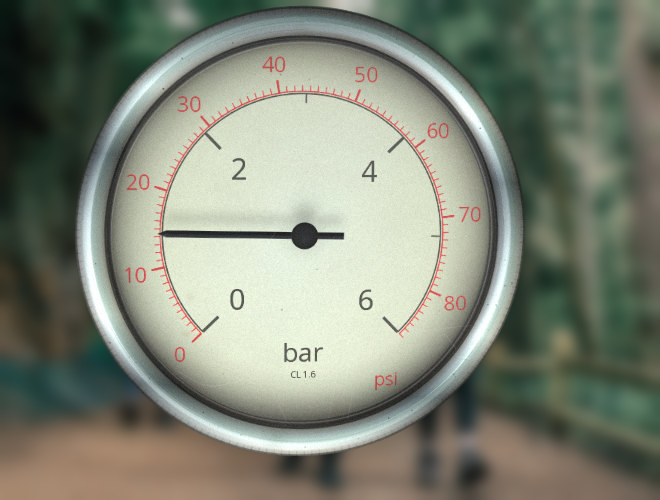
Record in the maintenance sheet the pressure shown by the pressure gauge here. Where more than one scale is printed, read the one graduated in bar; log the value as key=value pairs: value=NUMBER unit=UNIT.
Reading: value=1 unit=bar
